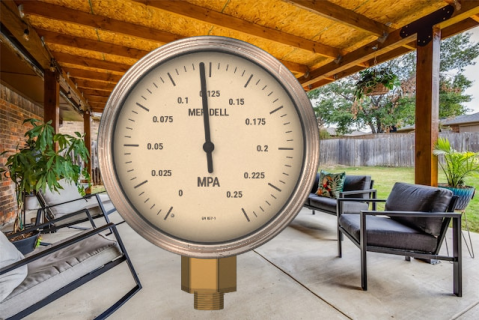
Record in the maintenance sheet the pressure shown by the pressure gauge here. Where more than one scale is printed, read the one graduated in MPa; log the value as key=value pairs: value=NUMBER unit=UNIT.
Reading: value=0.12 unit=MPa
